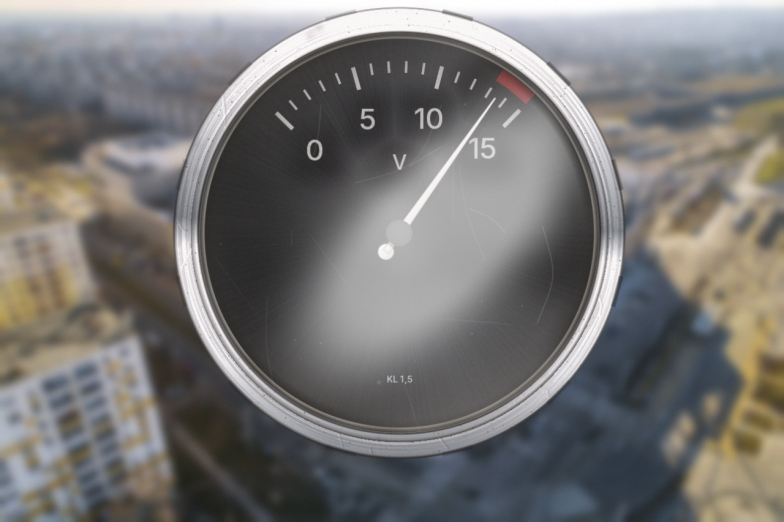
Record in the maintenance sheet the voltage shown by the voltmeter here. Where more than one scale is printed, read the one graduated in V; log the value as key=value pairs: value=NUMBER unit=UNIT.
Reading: value=13.5 unit=V
